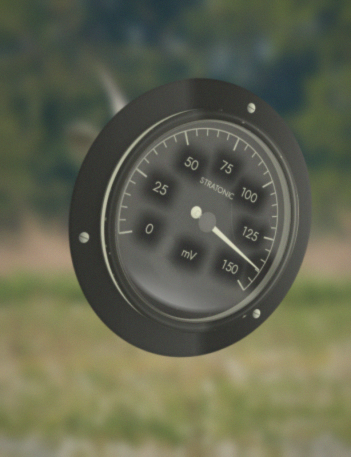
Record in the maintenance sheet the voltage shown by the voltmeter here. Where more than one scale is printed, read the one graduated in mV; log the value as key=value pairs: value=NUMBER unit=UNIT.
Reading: value=140 unit=mV
